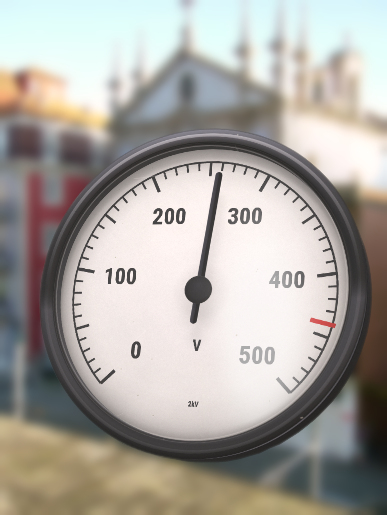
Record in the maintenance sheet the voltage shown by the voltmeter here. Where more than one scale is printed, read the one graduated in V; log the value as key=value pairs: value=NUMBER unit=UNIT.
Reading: value=260 unit=V
